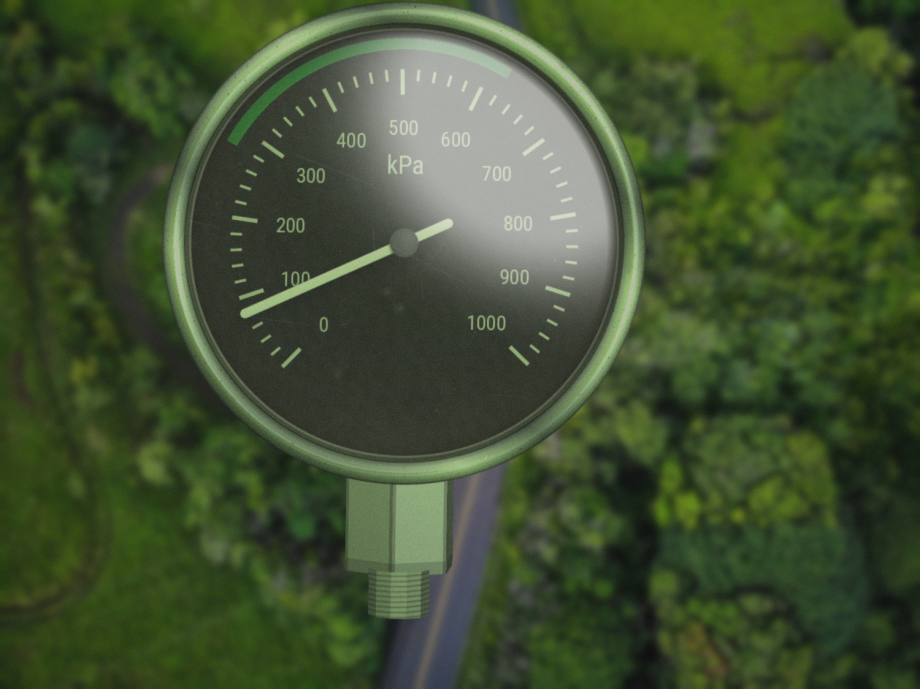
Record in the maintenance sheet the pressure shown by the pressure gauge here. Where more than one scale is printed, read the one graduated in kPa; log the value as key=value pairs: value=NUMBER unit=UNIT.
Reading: value=80 unit=kPa
